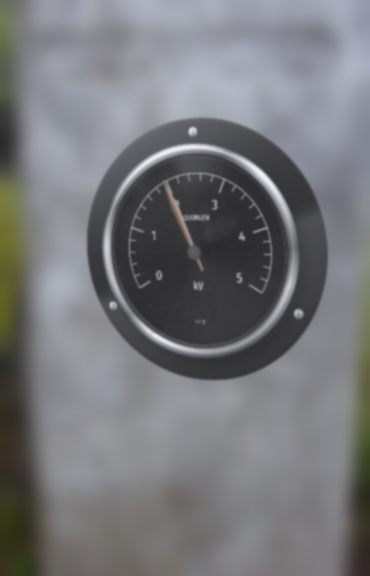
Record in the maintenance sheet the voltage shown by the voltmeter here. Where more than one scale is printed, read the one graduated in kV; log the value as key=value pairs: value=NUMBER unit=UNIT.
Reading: value=2 unit=kV
